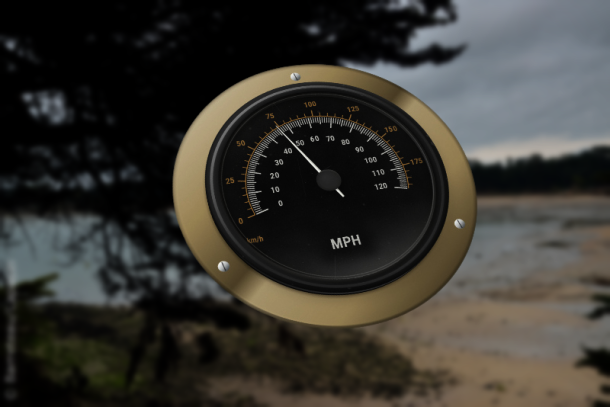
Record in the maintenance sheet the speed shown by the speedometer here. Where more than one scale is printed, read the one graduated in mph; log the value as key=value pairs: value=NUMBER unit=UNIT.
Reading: value=45 unit=mph
